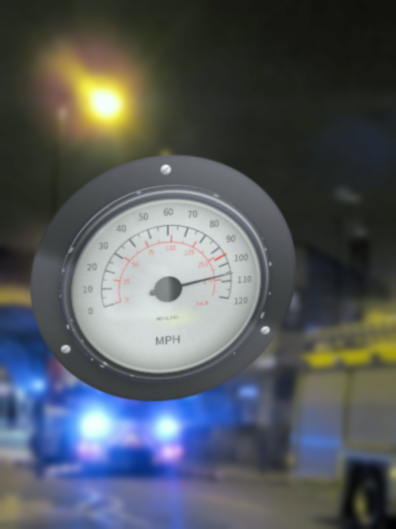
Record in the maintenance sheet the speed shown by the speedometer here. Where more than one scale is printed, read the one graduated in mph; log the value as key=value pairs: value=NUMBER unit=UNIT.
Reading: value=105 unit=mph
